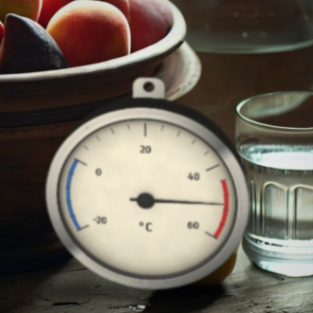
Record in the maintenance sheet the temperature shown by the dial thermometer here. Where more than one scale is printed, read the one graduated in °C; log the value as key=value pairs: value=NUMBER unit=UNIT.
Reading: value=50 unit=°C
